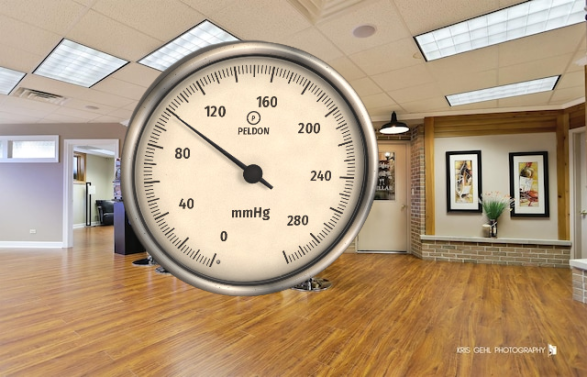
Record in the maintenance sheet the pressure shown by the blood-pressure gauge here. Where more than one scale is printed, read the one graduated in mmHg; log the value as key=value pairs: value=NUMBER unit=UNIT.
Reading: value=100 unit=mmHg
